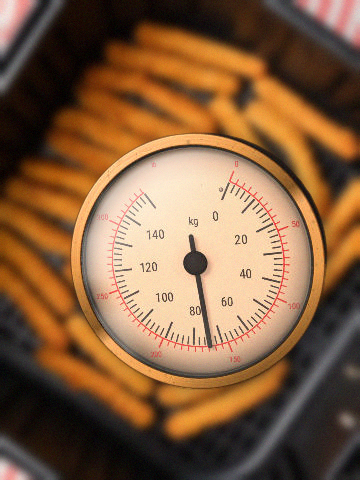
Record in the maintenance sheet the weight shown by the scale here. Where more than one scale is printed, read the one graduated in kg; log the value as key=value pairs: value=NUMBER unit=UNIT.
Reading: value=74 unit=kg
